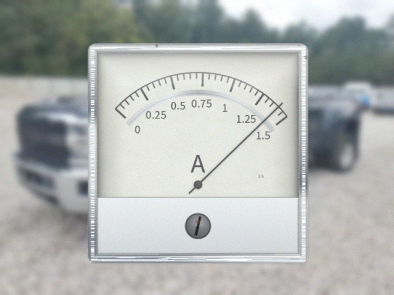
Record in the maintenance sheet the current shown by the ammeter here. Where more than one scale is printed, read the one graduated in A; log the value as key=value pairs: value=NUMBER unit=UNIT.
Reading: value=1.4 unit=A
